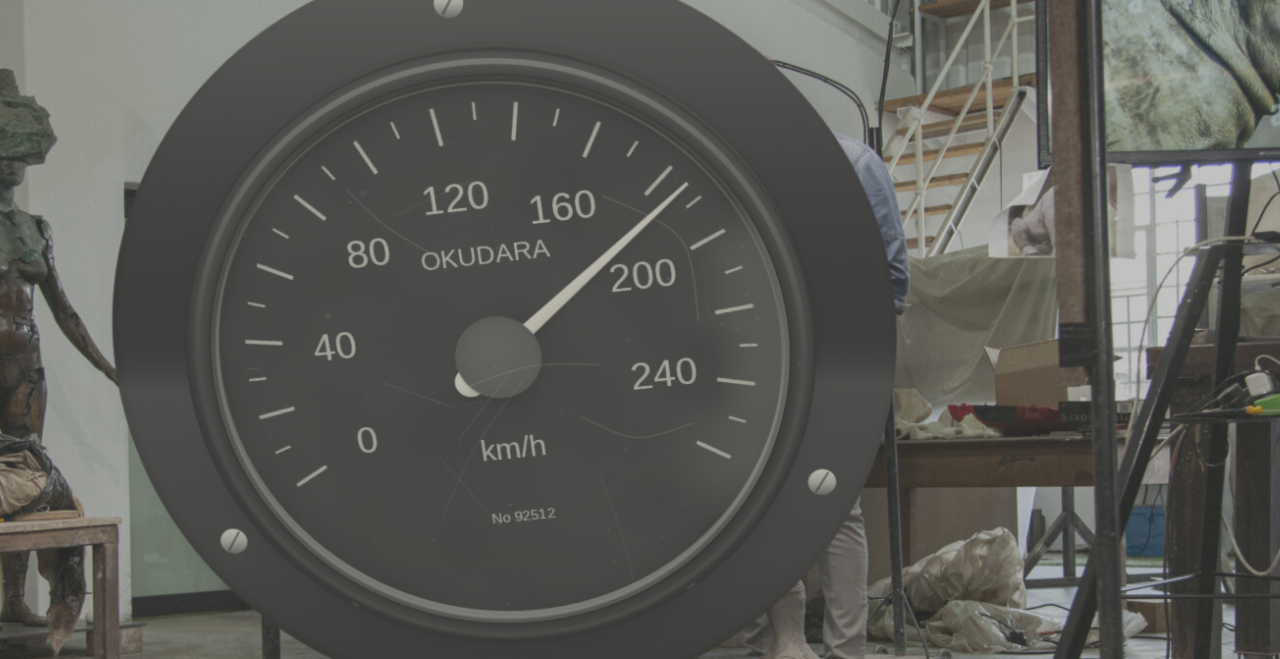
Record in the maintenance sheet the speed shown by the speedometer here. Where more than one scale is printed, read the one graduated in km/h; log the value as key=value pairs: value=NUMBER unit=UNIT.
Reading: value=185 unit=km/h
